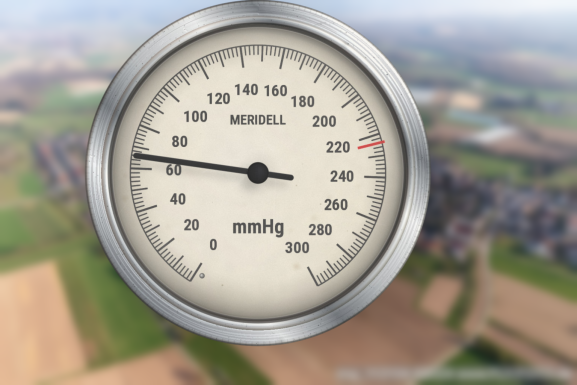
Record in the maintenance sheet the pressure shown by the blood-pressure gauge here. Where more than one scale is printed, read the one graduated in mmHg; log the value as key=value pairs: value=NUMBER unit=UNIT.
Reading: value=66 unit=mmHg
